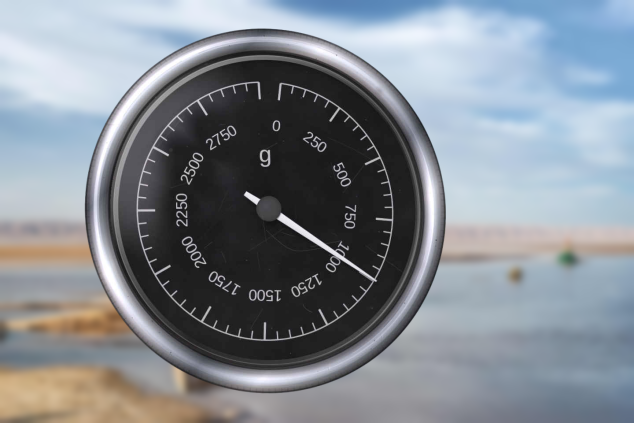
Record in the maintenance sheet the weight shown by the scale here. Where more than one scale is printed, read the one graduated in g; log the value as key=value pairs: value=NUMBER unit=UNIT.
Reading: value=1000 unit=g
